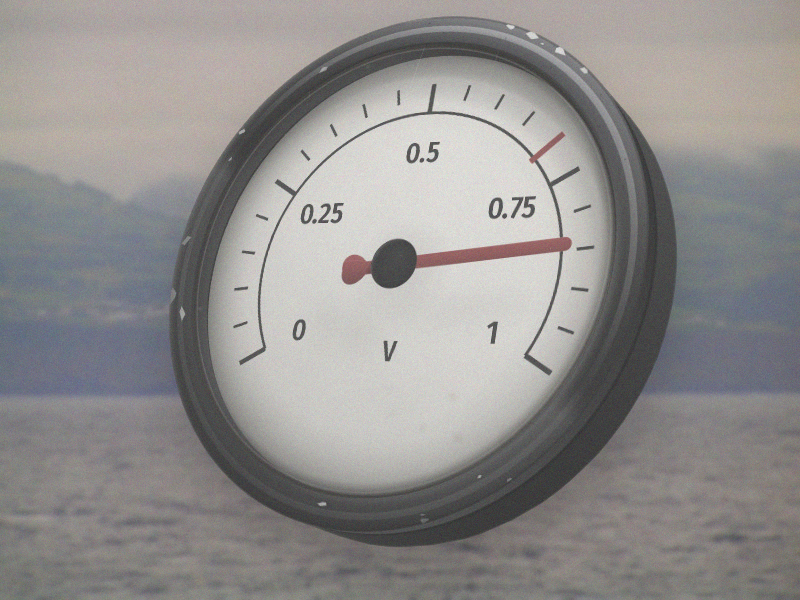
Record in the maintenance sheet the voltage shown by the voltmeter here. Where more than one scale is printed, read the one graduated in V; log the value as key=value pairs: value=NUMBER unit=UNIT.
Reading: value=0.85 unit=V
